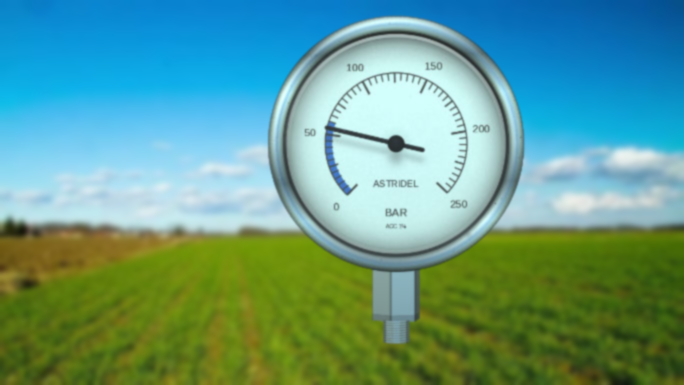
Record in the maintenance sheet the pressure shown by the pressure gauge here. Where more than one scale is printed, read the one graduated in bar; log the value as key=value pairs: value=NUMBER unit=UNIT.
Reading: value=55 unit=bar
